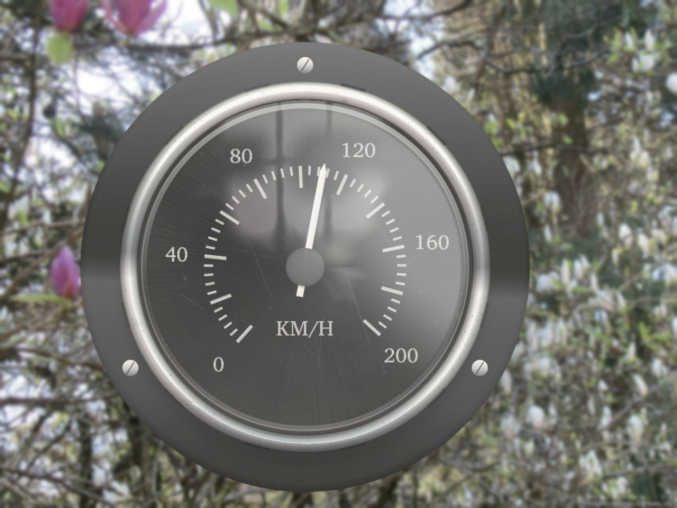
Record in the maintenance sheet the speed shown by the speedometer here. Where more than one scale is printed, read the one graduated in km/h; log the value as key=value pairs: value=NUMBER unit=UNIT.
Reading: value=110 unit=km/h
